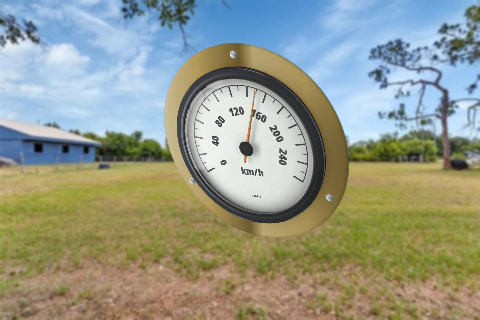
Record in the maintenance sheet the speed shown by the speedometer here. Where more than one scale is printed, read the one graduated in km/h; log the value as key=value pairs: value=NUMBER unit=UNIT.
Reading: value=150 unit=km/h
